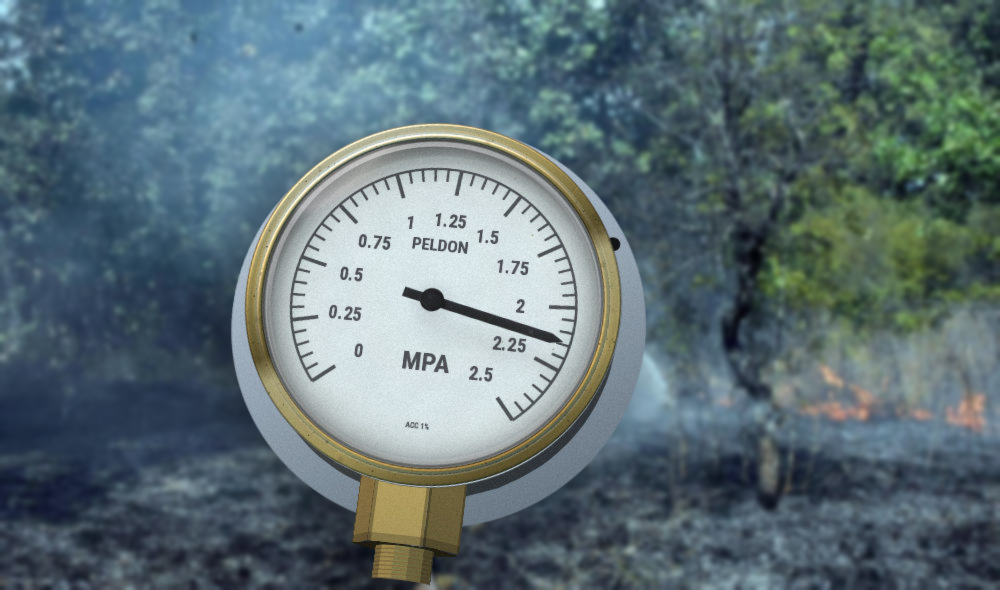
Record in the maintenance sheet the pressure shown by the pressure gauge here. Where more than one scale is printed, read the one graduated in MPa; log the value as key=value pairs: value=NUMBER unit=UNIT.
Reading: value=2.15 unit=MPa
